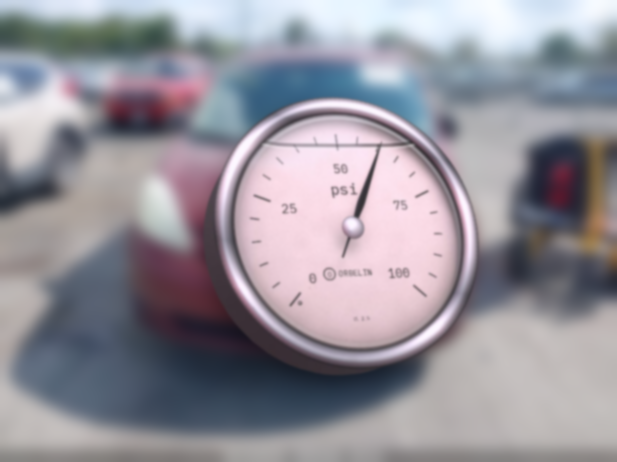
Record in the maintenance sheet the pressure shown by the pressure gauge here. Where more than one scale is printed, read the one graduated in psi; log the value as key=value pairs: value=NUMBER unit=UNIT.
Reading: value=60 unit=psi
